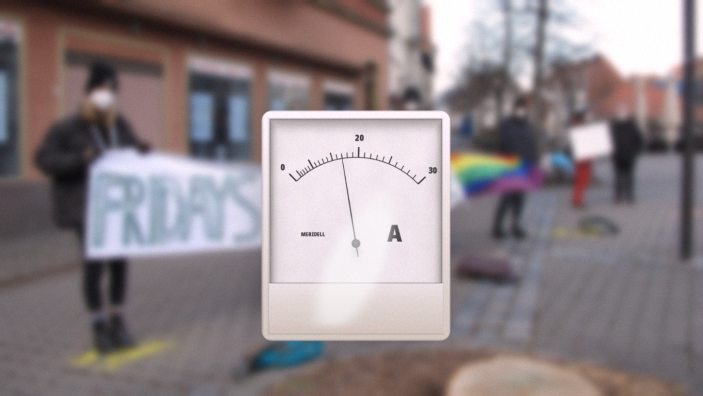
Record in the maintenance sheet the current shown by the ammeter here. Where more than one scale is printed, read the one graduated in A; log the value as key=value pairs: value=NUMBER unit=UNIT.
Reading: value=17 unit=A
